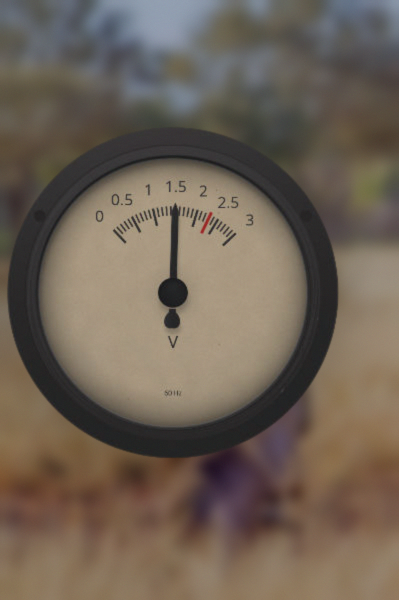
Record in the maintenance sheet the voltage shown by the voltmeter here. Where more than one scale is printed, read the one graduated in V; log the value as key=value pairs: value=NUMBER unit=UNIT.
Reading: value=1.5 unit=V
